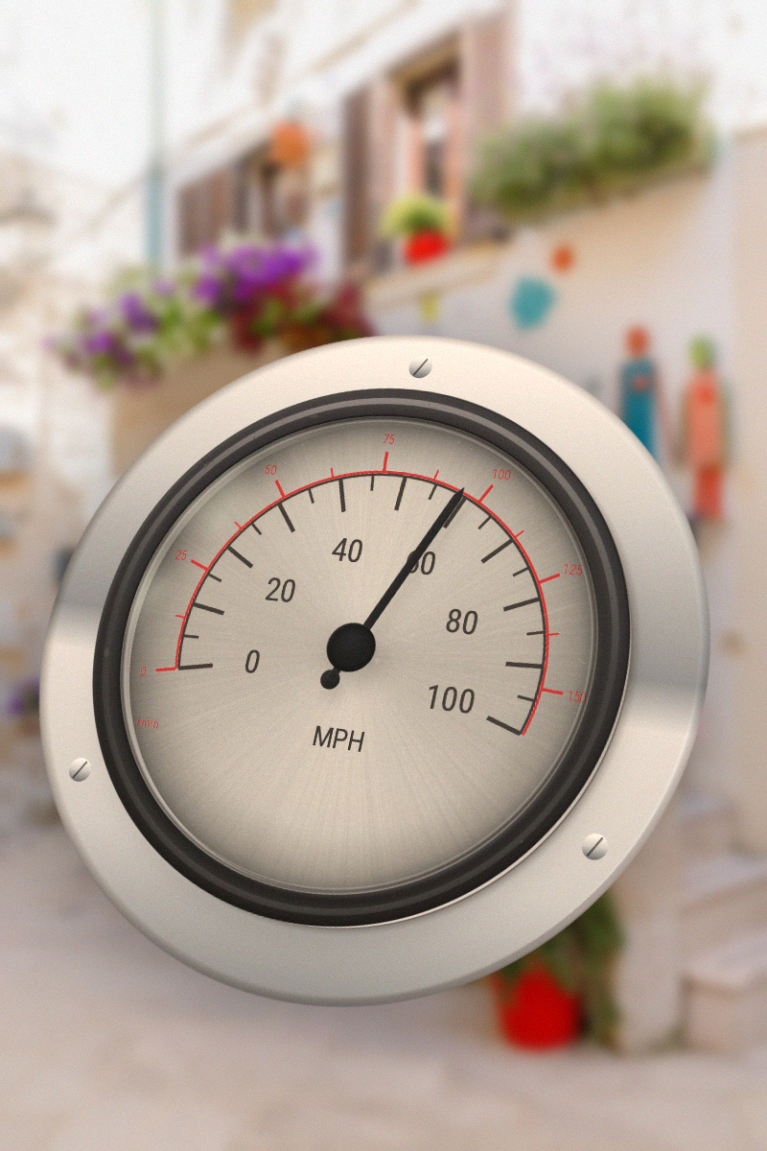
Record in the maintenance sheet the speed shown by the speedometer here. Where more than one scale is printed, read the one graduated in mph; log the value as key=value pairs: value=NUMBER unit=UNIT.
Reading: value=60 unit=mph
